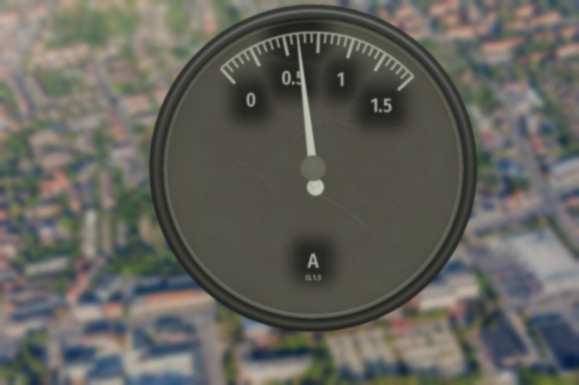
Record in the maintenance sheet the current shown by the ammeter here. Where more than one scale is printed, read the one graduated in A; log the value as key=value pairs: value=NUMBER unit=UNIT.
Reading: value=0.6 unit=A
